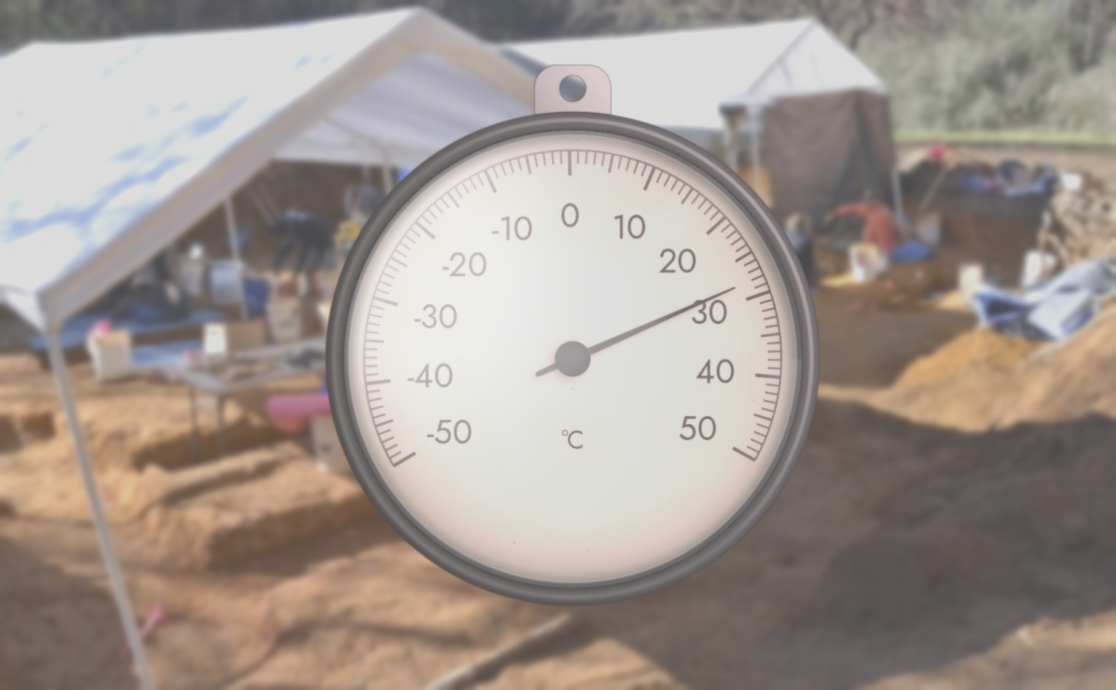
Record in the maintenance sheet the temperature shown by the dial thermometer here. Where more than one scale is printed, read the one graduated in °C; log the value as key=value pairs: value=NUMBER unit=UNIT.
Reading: value=28 unit=°C
